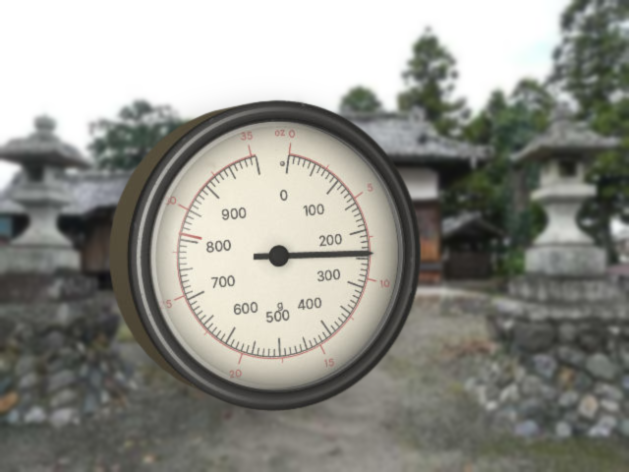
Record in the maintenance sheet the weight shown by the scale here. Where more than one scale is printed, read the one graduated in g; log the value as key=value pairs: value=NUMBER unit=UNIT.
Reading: value=240 unit=g
